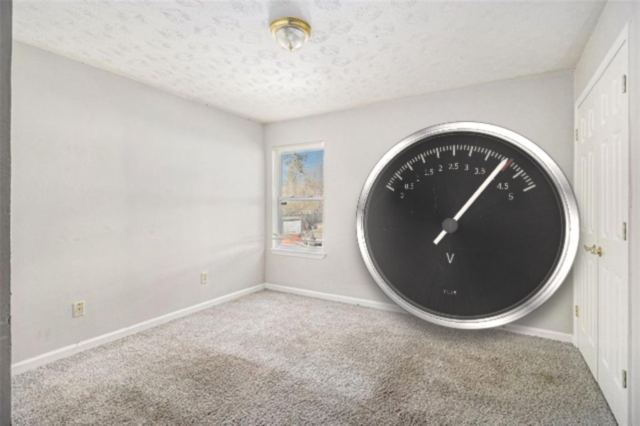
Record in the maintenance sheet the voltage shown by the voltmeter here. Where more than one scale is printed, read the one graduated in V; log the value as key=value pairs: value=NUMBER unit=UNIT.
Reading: value=4 unit=V
